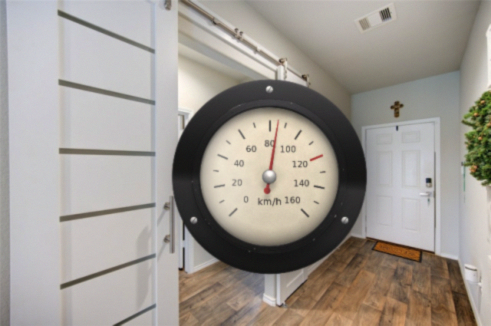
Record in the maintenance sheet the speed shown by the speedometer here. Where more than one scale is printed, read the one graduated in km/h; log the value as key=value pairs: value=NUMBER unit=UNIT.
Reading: value=85 unit=km/h
